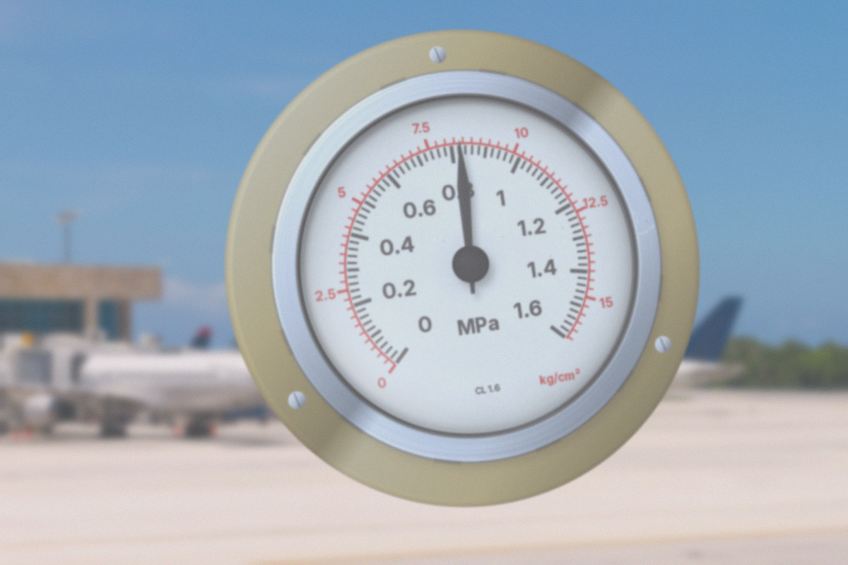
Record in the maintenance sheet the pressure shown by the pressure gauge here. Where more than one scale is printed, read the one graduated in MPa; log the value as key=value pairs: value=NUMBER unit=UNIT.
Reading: value=0.82 unit=MPa
